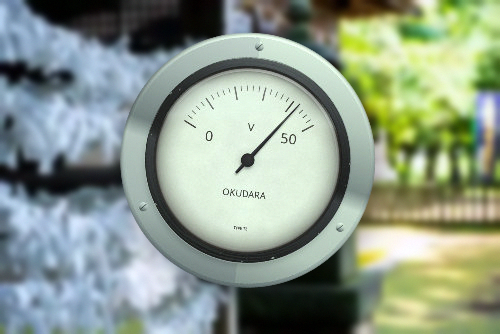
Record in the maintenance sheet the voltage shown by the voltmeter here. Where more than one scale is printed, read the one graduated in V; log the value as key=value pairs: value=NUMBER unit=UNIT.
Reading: value=42 unit=V
